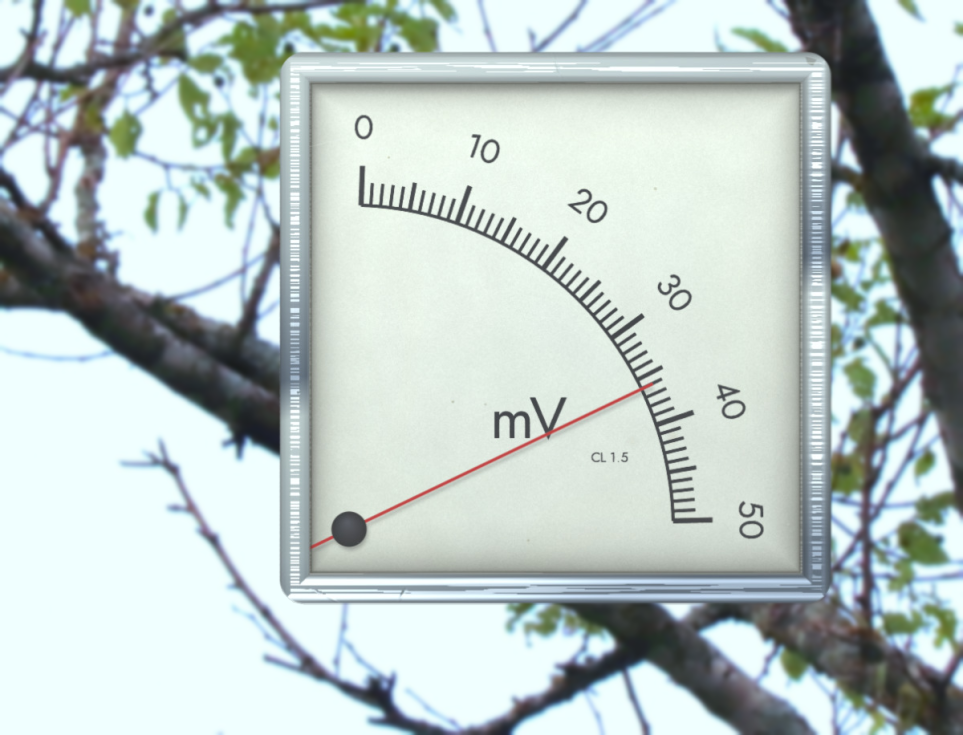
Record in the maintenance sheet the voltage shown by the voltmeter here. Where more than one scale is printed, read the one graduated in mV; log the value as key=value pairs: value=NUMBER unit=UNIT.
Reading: value=36 unit=mV
